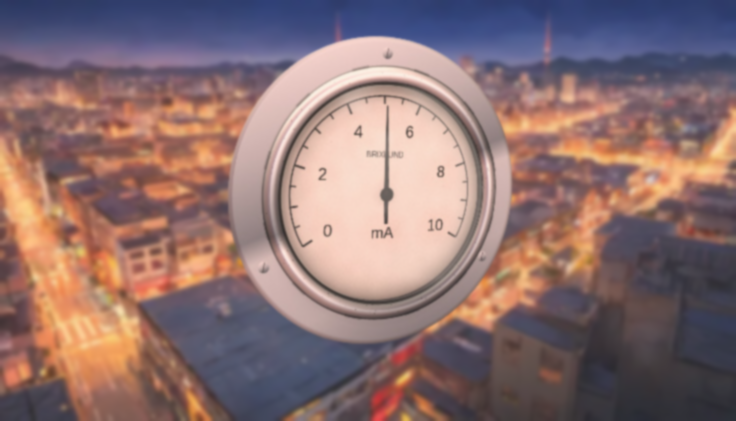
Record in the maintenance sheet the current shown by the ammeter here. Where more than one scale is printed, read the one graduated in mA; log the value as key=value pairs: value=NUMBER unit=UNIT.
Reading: value=5 unit=mA
